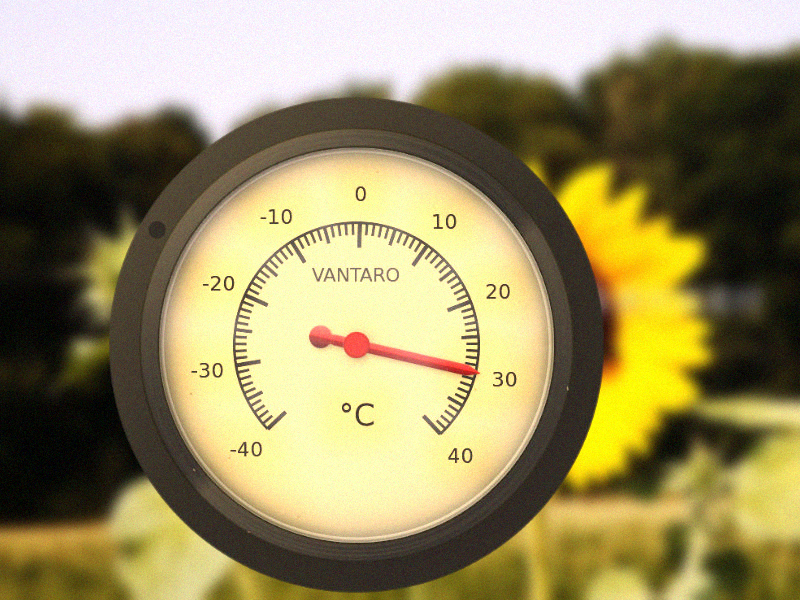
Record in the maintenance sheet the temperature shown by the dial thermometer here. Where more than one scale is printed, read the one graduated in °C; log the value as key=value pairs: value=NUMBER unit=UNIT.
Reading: value=30 unit=°C
